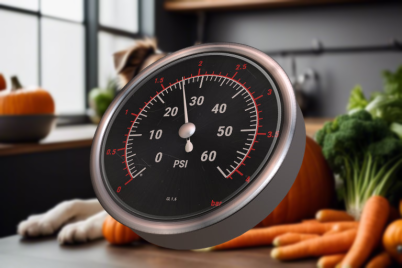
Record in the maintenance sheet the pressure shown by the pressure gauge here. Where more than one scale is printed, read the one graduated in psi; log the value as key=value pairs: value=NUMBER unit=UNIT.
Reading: value=26 unit=psi
